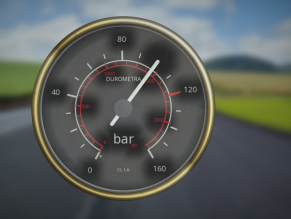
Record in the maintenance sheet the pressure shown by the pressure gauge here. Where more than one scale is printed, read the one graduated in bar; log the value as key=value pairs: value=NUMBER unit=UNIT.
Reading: value=100 unit=bar
